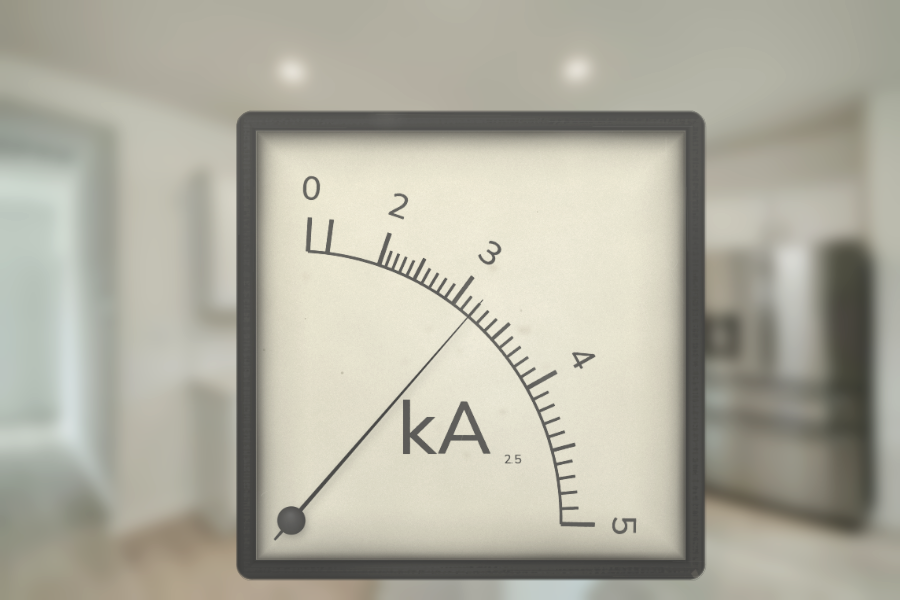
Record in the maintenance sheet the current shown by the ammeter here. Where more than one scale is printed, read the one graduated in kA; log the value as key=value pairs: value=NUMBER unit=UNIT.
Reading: value=3.2 unit=kA
